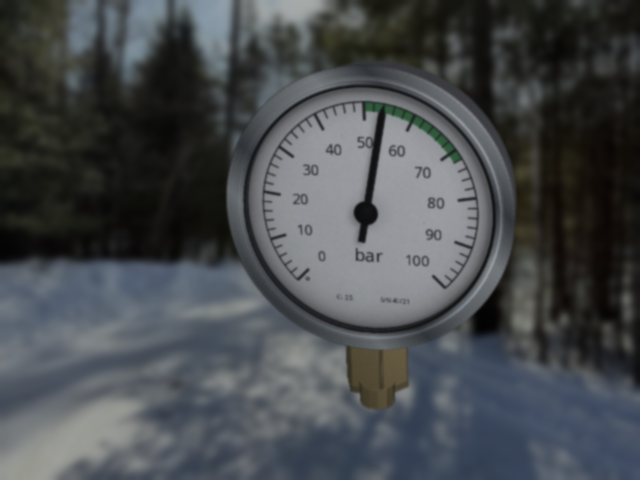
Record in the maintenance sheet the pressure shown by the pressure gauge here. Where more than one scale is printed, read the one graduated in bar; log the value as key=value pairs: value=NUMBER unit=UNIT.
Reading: value=54 unit=bar
